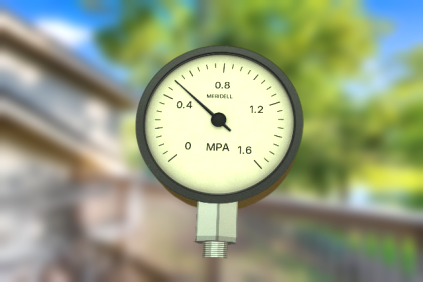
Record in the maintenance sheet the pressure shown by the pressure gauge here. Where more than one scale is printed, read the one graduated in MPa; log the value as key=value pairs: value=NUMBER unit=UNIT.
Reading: value=0.5 unit=MPa
